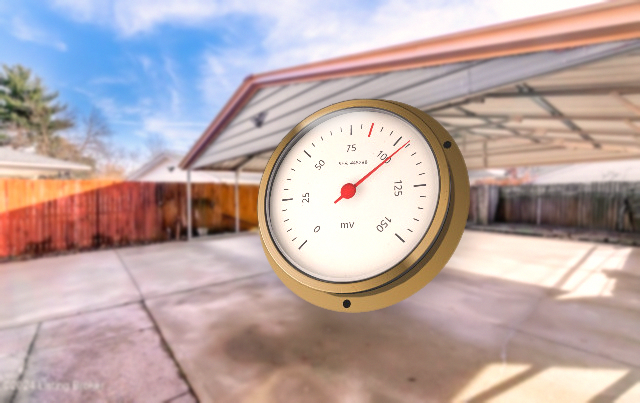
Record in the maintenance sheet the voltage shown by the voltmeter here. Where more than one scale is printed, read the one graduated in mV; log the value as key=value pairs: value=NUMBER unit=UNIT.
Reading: value=105 unit=mV
